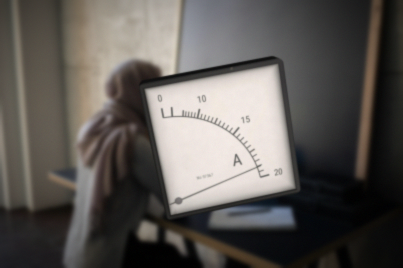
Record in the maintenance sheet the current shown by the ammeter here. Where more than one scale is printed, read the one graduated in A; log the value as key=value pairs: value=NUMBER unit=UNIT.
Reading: value=19 unit=A
